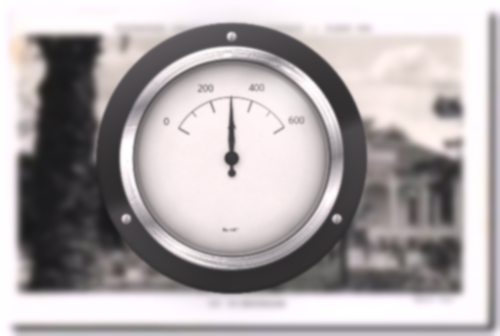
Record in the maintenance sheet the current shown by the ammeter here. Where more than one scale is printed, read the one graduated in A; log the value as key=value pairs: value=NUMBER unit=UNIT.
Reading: value=300 unit=A
